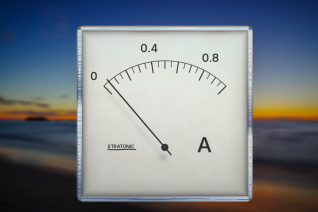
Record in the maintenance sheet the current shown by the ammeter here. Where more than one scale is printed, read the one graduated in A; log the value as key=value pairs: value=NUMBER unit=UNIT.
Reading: value=0.05 unit=A
